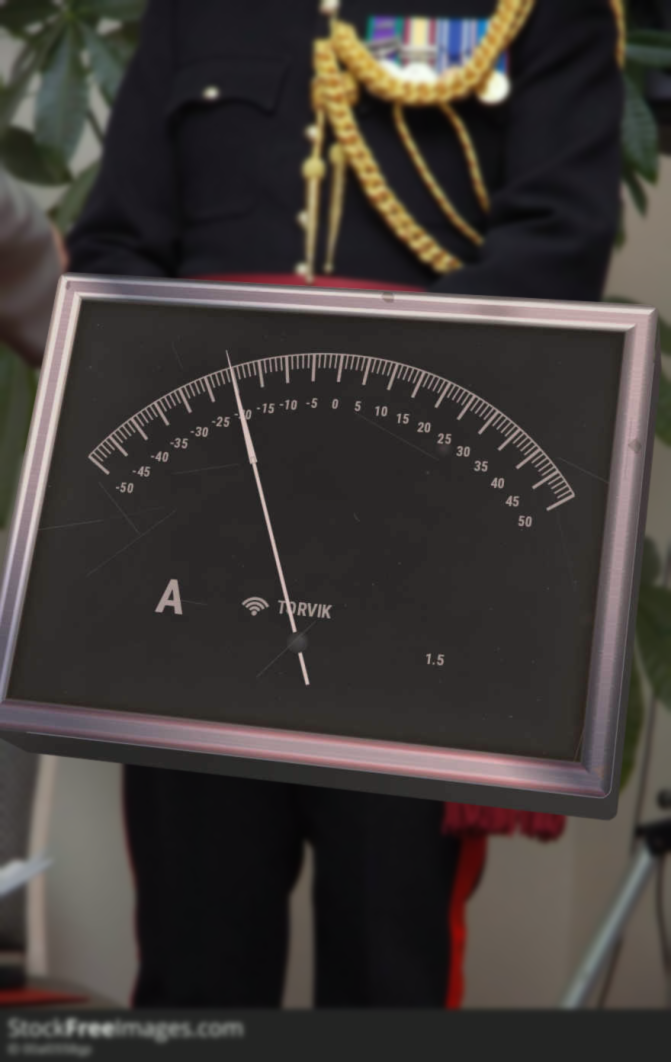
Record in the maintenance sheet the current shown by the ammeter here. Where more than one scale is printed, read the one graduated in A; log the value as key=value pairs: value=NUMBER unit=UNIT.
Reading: value=-20 unit=A
